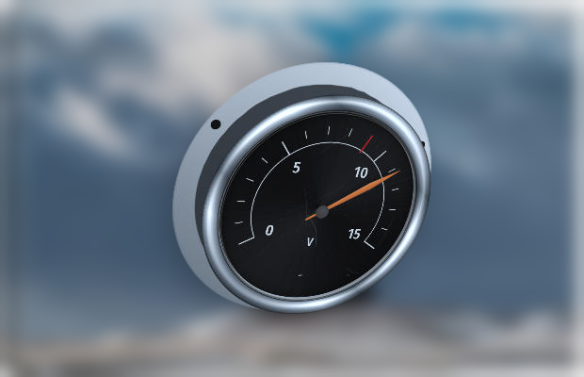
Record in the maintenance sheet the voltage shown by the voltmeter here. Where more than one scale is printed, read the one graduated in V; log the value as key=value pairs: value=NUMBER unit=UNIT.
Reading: value=11 unit=V
